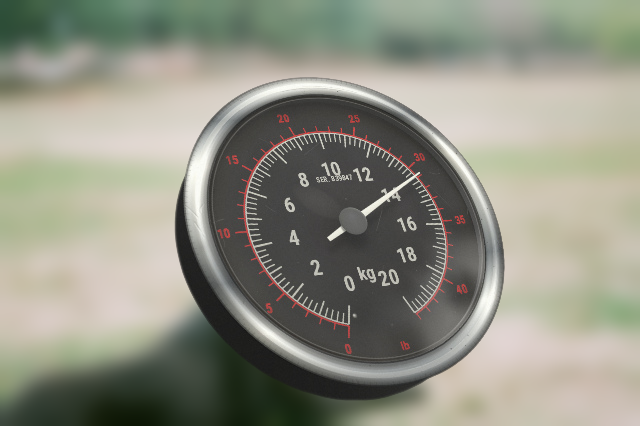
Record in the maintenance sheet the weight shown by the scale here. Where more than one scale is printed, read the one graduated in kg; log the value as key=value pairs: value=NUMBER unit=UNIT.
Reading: value=14 unit=kg
